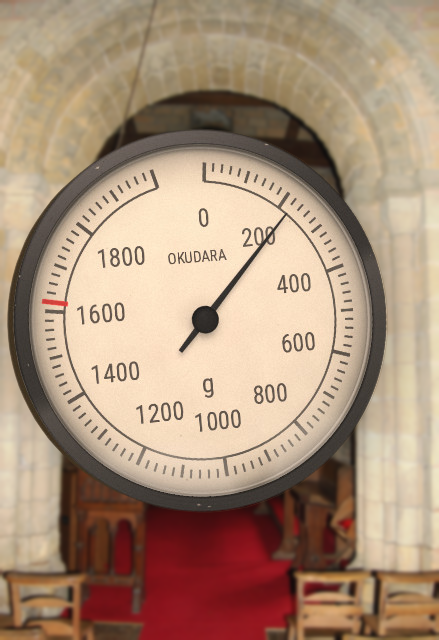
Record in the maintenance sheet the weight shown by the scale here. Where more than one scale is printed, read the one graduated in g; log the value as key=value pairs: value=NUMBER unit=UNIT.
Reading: value=220 unit=g
